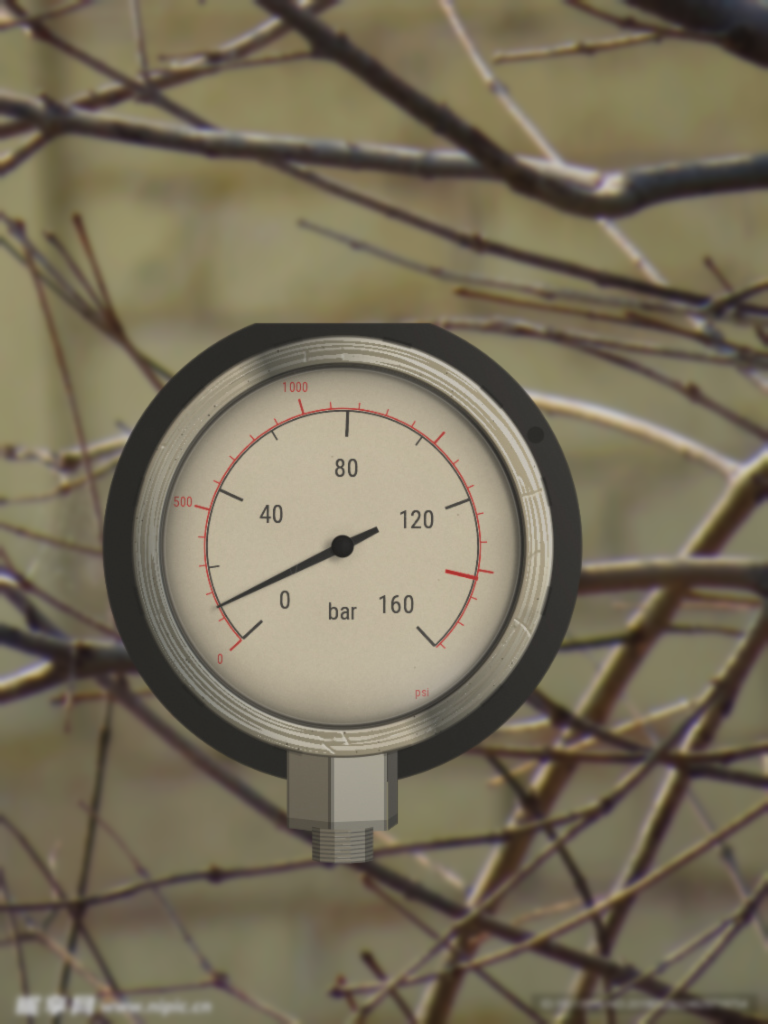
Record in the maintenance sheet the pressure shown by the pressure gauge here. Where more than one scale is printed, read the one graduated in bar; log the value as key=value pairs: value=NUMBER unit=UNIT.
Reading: value=10 unit=bar
